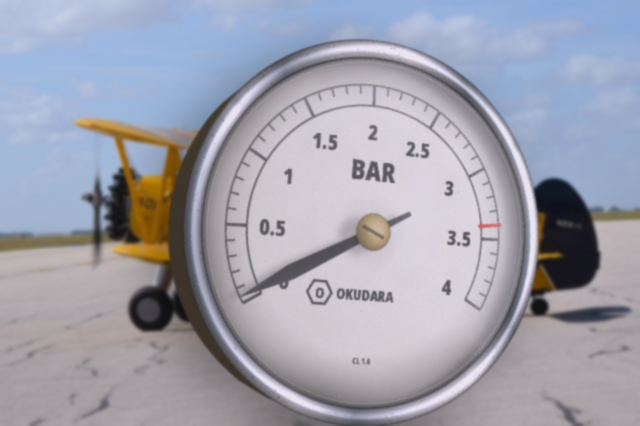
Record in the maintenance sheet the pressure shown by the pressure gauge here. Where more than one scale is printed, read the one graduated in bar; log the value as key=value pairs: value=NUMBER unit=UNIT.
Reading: value=0.05 unit=bar
